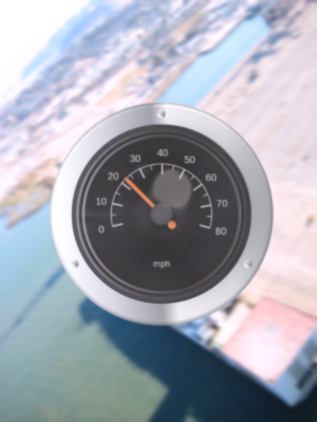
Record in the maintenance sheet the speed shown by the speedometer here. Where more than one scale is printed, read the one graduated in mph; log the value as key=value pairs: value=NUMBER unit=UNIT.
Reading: value=22.5 unit=mph
